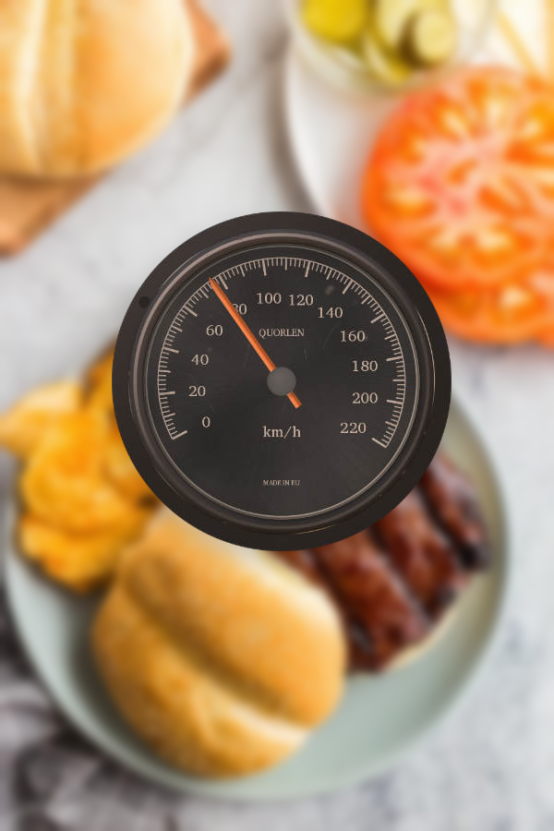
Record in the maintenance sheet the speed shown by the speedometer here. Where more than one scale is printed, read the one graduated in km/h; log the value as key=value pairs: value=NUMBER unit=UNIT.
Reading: value=76 unit=km/h
